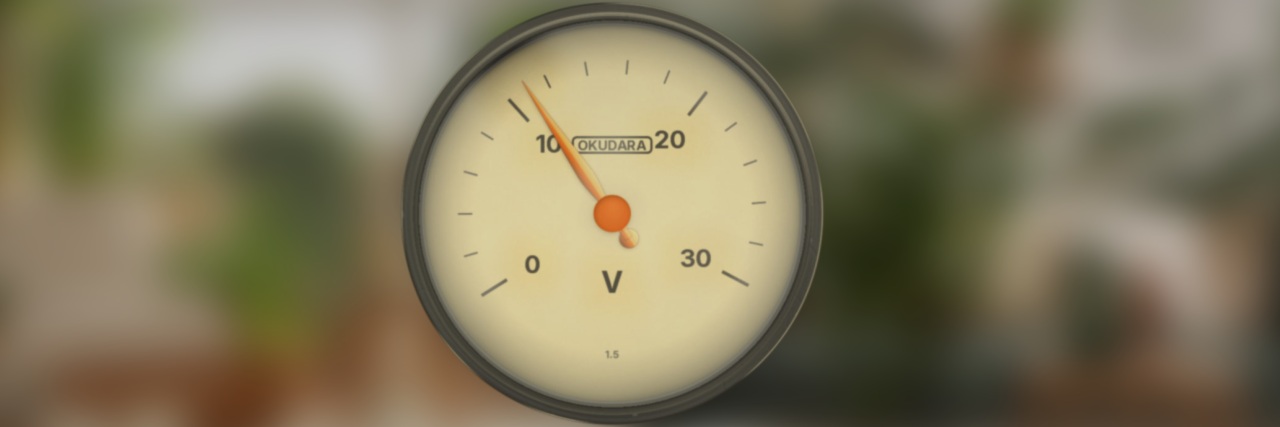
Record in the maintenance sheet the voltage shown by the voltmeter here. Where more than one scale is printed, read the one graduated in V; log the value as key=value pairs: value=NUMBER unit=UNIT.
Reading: value=11 unit=V
